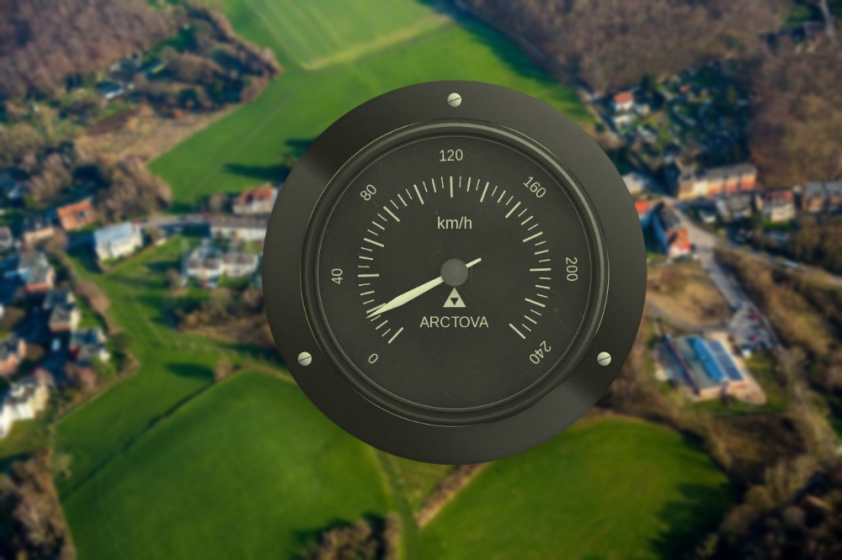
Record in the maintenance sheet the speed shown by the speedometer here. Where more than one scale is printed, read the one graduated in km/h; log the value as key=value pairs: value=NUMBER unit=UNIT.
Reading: value=17.5 unit=km/h
